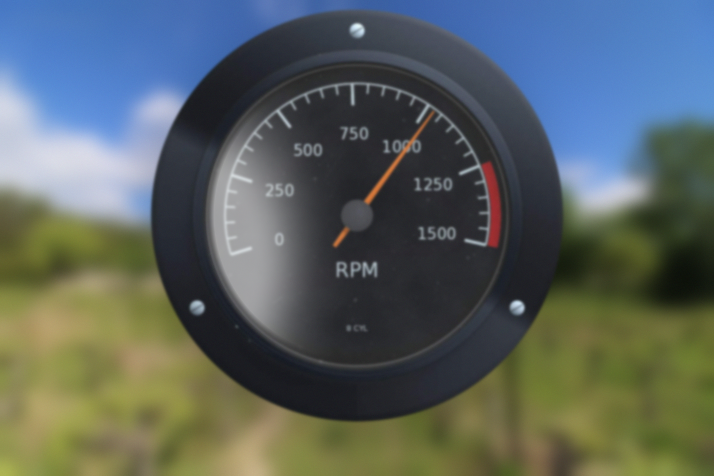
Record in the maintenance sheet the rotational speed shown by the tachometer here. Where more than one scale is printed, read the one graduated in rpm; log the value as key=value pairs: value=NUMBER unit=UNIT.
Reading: value=1025 unit=rpm
